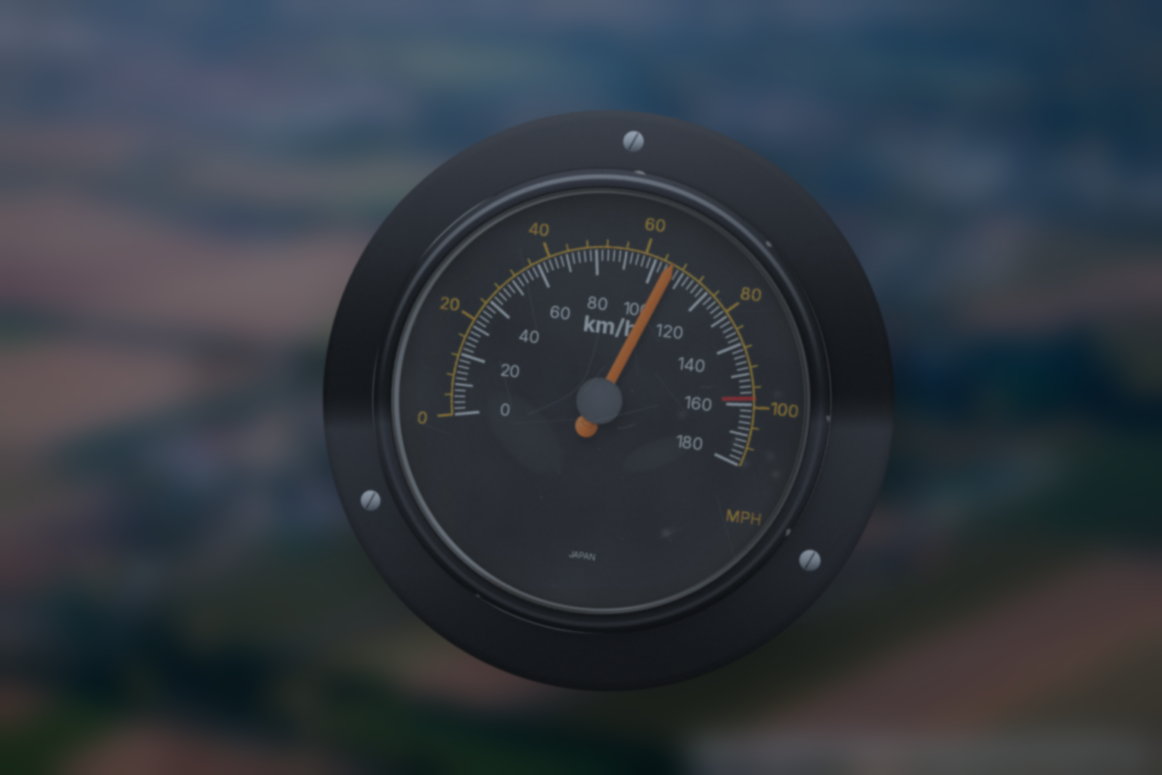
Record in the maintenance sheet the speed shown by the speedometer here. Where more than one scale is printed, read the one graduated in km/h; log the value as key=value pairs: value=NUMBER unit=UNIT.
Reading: value=106 unit=km/h
